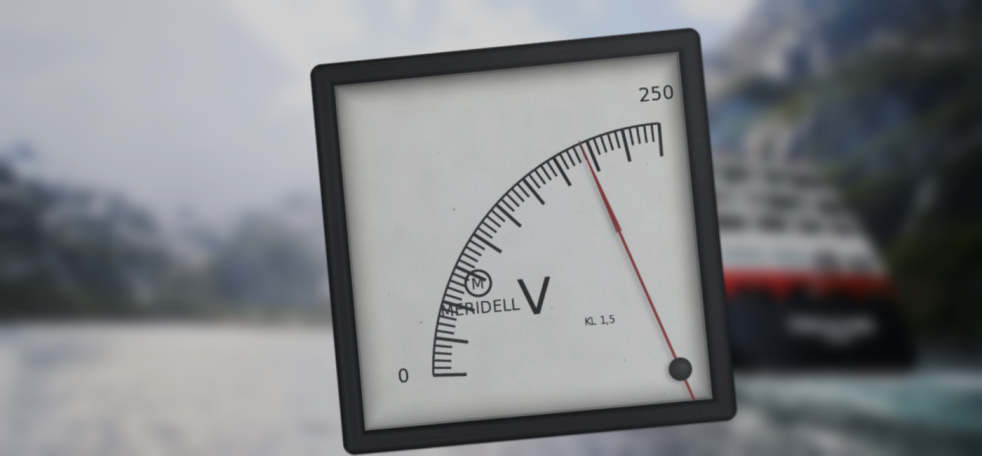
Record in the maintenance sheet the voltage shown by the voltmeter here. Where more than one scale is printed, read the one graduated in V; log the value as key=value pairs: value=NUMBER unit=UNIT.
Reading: value=195 unit=V
